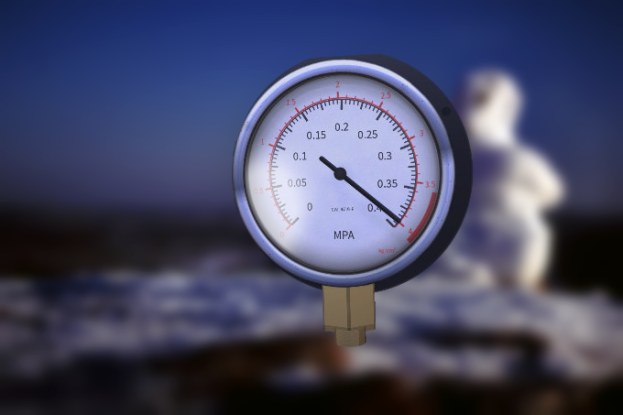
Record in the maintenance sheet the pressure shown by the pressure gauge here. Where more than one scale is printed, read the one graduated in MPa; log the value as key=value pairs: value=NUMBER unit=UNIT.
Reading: value=0.39 unit=MPa
